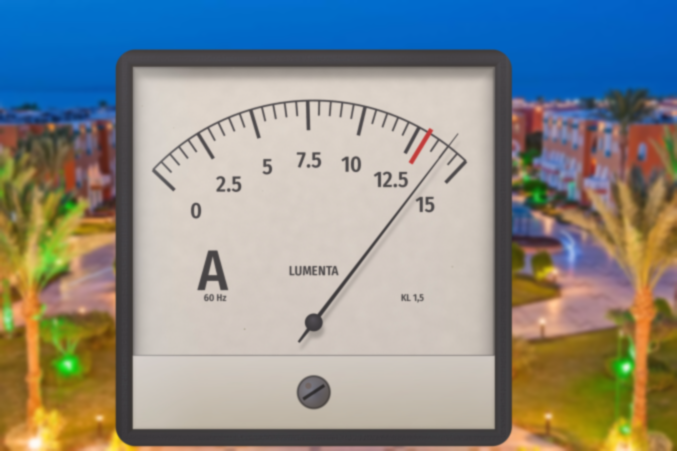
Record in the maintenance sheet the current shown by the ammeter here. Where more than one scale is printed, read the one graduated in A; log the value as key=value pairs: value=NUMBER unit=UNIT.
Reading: value=14 unit=A
